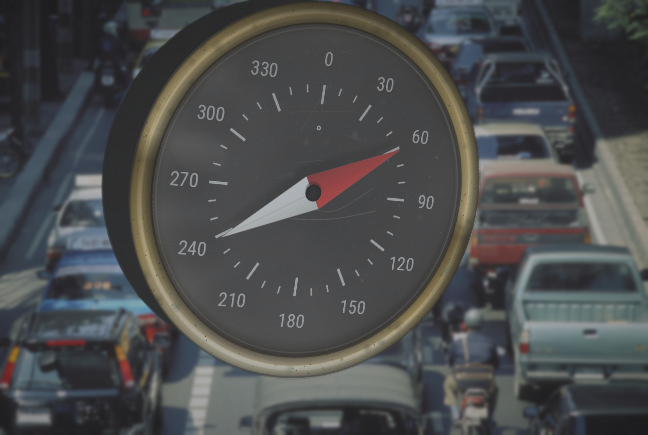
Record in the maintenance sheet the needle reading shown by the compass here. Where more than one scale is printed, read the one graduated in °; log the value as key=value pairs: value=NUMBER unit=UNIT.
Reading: value=60 unit=°
